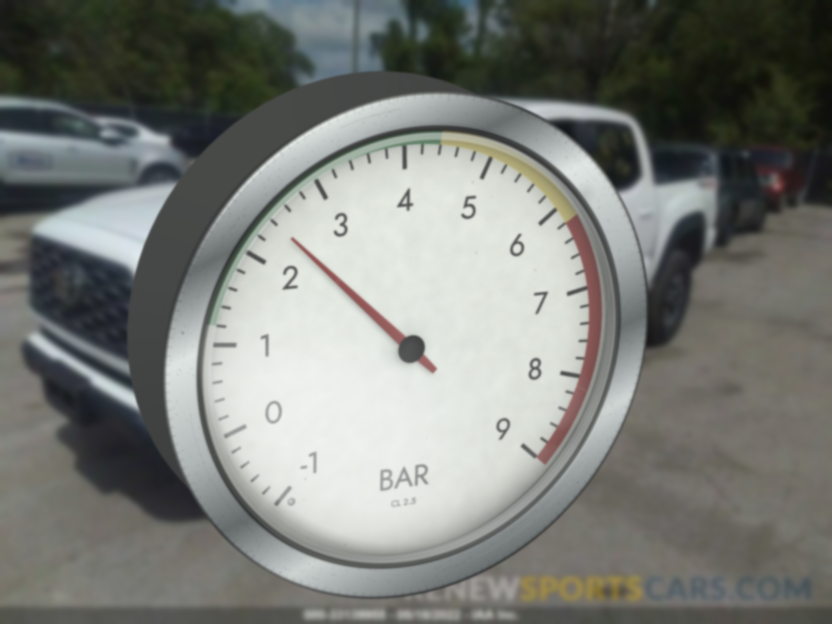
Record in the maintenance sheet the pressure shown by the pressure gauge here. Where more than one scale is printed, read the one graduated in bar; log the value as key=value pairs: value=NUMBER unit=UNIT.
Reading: value=2.4 unit=bar
